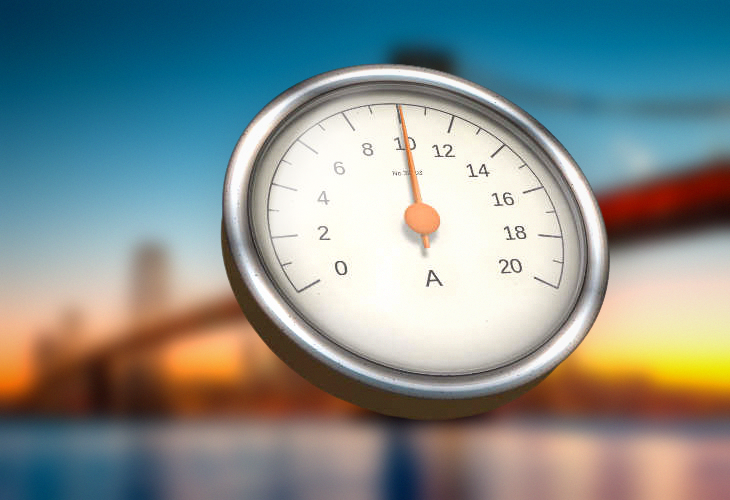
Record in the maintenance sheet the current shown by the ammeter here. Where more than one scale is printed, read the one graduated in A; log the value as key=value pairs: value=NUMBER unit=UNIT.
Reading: value=10 unit=A
